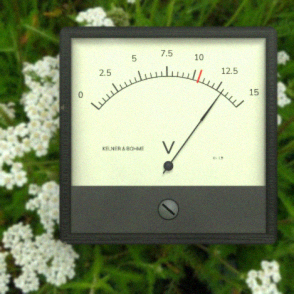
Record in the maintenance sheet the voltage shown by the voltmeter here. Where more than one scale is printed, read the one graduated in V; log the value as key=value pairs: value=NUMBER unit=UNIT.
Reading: value=13 unit=V
